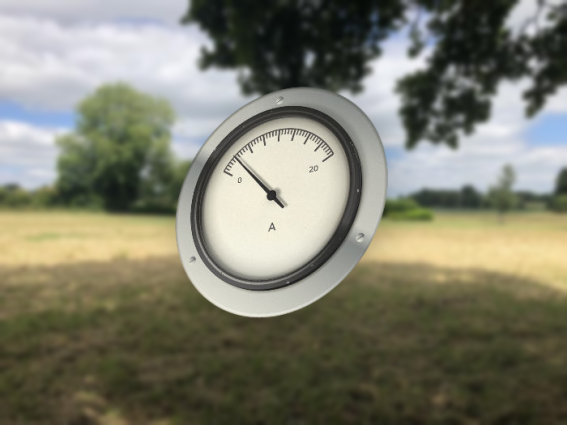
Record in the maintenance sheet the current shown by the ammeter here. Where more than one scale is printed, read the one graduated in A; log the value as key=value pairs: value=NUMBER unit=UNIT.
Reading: value=2.5 unit=A
